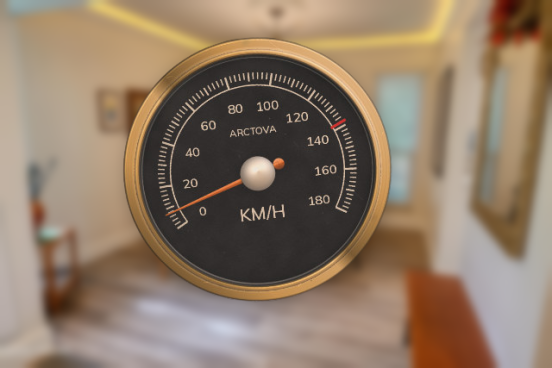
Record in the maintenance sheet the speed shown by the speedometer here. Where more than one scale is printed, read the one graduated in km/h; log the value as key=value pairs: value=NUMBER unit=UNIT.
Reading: value=8 unit=km/h
